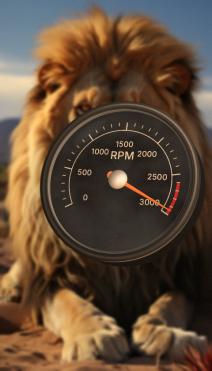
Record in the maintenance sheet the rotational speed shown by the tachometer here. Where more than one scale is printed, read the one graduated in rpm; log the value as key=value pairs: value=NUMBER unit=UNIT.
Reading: value=2950 unit=rpm
